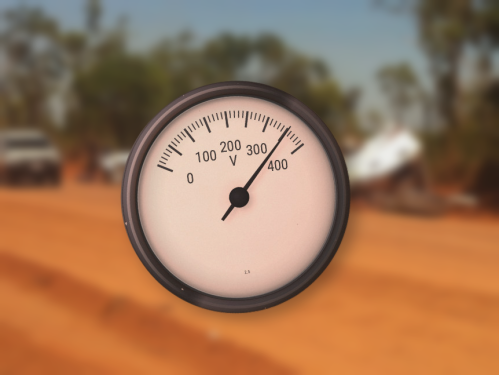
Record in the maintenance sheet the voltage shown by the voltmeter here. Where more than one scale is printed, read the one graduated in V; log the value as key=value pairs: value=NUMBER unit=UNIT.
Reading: value=350 unit=V
